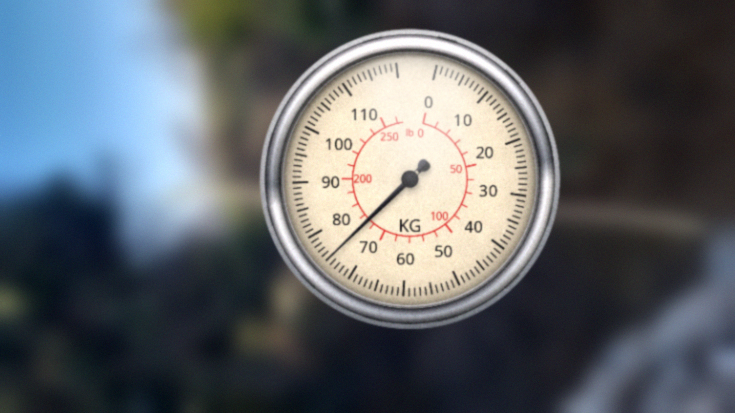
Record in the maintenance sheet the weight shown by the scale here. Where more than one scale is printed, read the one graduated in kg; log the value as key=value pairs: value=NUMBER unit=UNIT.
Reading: value=75 unit=kg
